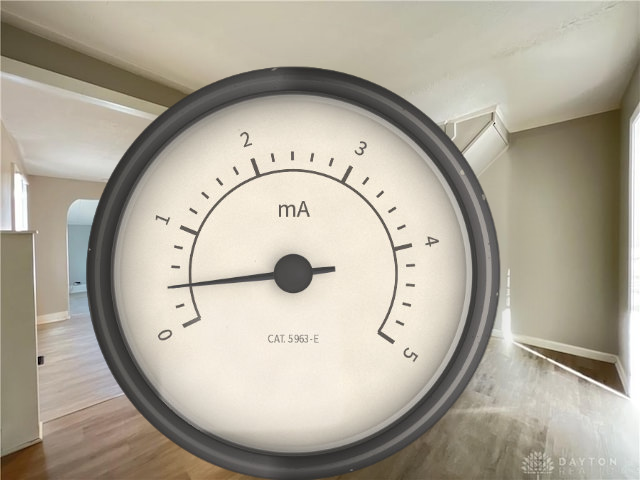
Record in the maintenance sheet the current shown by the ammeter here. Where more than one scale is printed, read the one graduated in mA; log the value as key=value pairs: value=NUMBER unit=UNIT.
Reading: value=0.4 unit=mA
